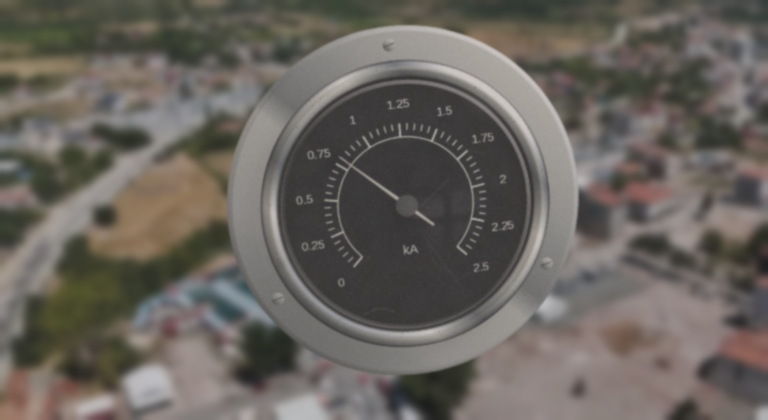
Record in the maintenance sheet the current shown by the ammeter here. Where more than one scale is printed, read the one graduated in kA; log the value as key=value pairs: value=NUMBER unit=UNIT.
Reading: value=0.8 unit=kA
